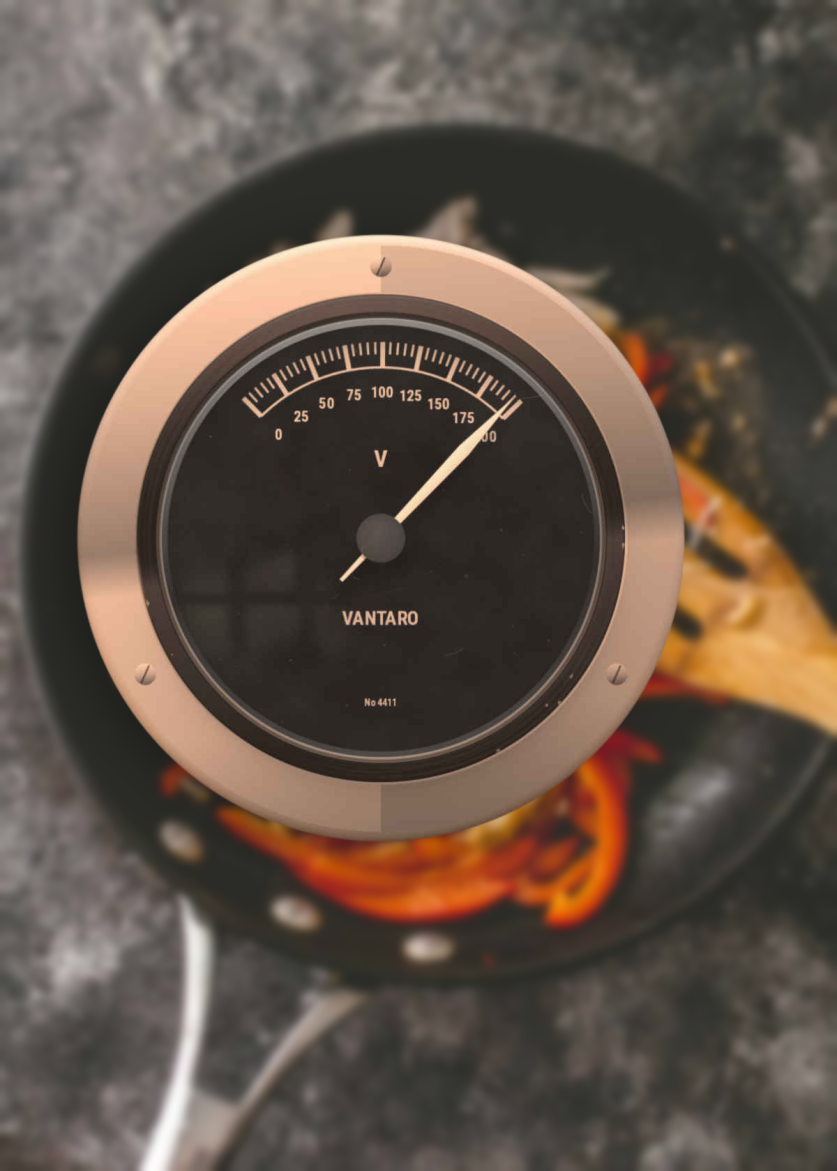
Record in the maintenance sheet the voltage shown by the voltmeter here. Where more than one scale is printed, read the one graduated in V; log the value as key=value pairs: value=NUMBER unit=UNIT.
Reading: value=195 unit=V
